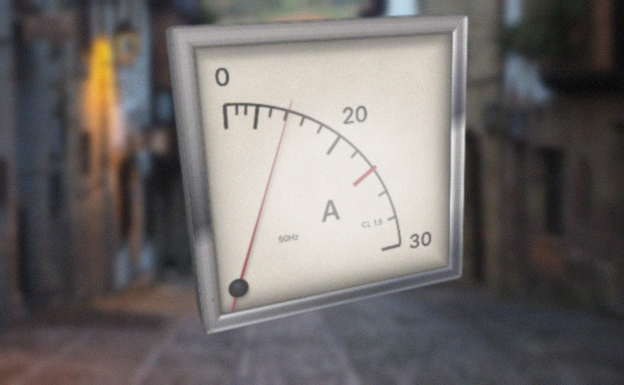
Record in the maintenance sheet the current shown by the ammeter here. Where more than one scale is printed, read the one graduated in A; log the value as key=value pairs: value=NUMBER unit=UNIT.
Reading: value=14 unit=A
